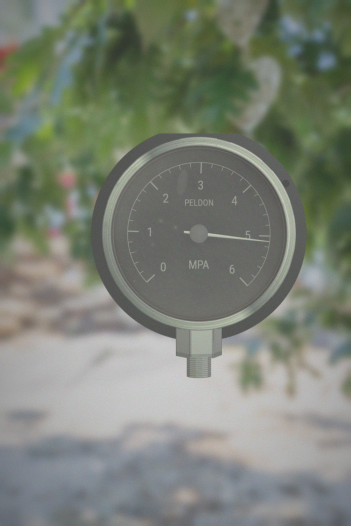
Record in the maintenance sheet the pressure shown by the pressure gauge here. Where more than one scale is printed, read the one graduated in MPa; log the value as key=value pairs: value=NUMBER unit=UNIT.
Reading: value=5.1 unit=MPa
